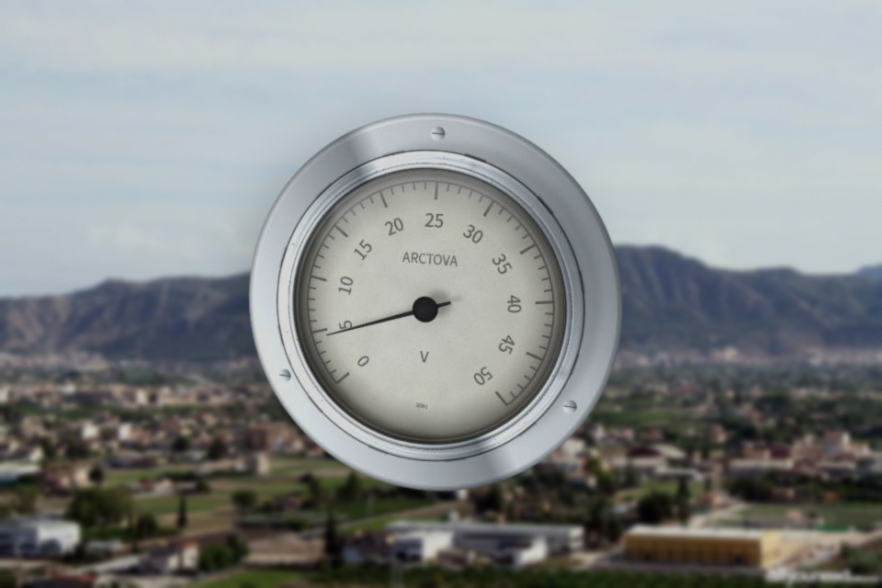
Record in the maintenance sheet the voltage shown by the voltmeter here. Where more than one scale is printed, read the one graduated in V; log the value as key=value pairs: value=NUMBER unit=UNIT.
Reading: value=4.5 unit=V
